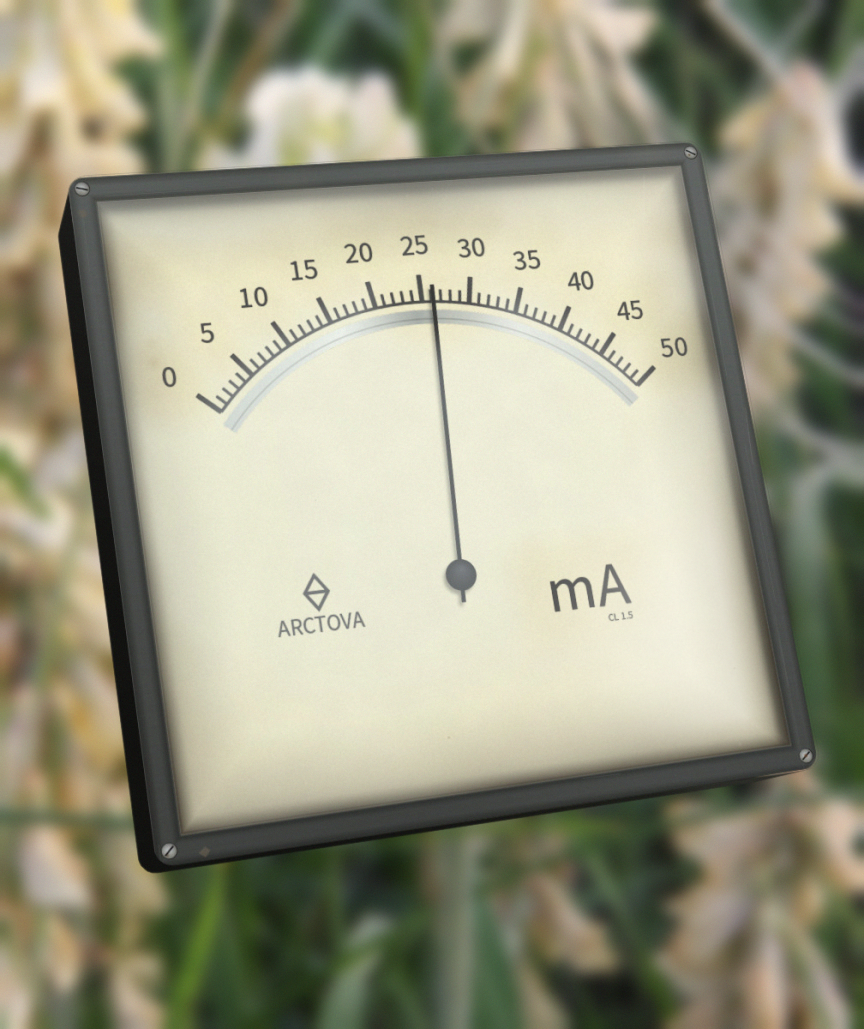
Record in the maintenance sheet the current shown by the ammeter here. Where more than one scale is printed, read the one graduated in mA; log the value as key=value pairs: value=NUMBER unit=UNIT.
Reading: value=26 unit=mA
